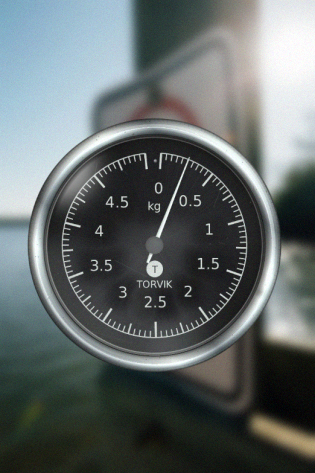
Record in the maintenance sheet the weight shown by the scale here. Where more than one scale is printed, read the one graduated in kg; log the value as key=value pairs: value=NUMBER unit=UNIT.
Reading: value=0.25 unit=kg
